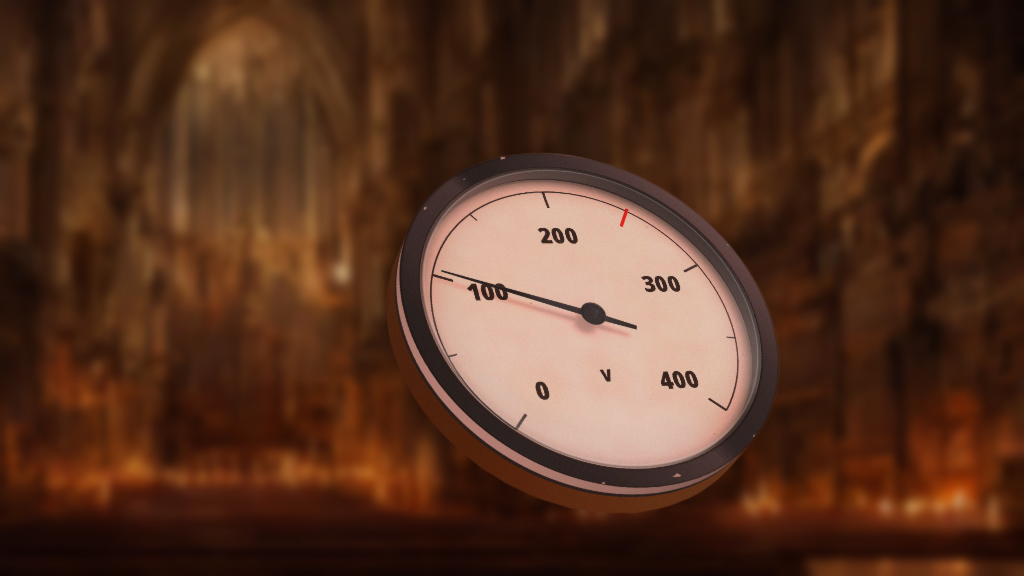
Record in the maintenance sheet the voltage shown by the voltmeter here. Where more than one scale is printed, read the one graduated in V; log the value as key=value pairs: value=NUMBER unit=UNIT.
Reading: value=100 unit=V
